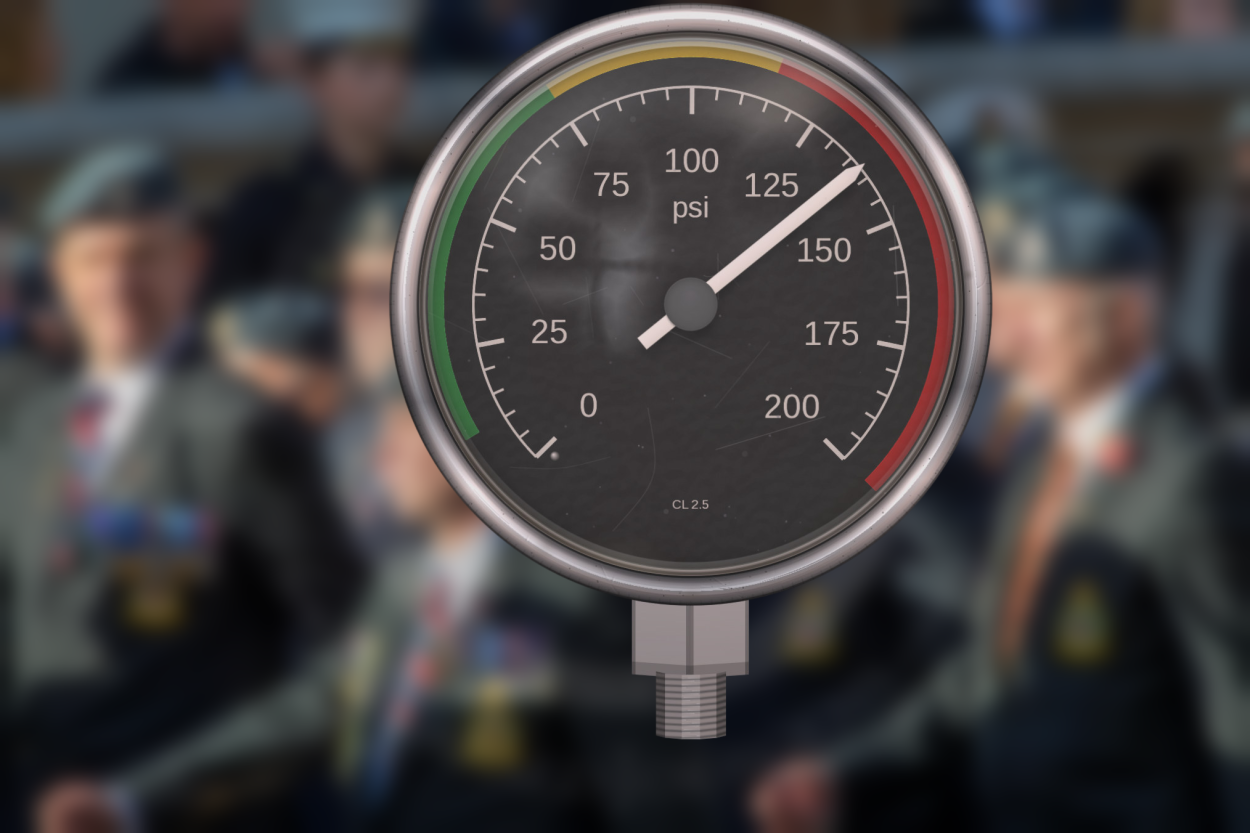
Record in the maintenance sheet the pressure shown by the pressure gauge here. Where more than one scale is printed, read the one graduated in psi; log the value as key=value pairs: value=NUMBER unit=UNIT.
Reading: value=137.5 unit=psi
